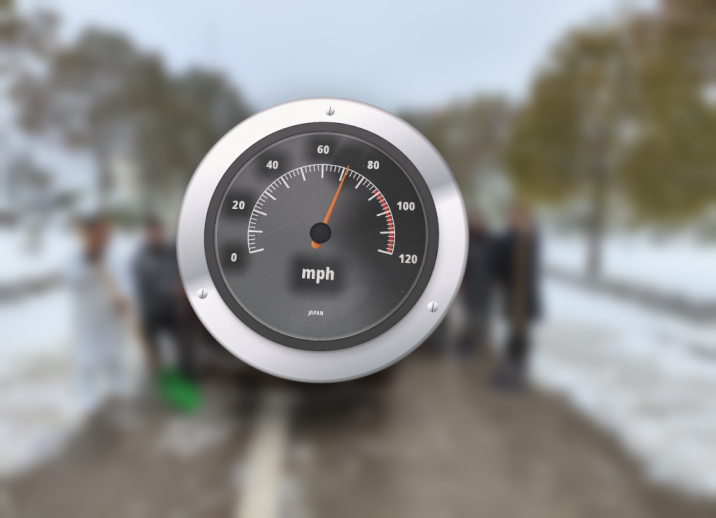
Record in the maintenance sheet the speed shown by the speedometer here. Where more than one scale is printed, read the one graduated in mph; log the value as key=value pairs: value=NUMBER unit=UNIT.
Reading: value=72 unit=mph
